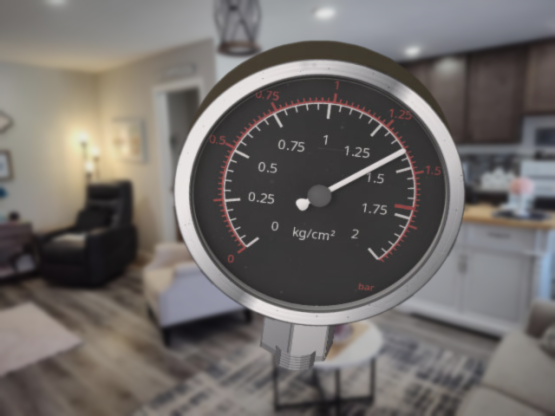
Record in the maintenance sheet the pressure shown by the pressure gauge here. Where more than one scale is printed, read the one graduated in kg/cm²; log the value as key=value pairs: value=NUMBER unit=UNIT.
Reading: value=1.4 unit=kg/cm²
